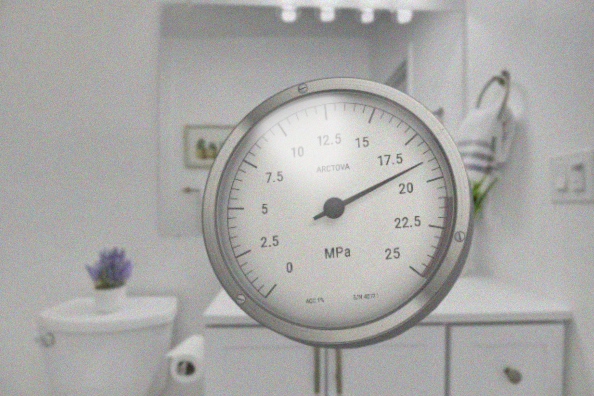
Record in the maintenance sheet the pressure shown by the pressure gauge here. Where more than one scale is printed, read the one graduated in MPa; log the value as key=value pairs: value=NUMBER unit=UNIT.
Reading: value=19 unit=MPa
